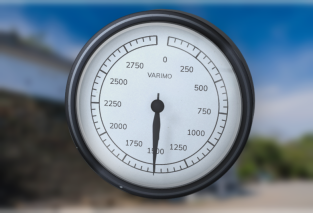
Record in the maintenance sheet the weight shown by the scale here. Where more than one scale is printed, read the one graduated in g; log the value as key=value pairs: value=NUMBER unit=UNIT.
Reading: value=1500 unit=g
